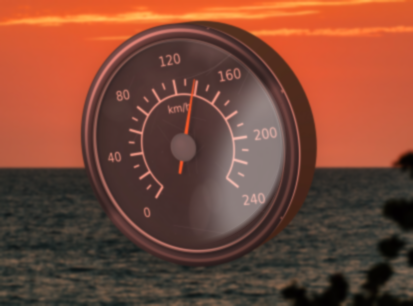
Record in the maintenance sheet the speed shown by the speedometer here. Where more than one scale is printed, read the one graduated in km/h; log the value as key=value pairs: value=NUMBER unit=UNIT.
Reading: value=140 unit=km/h
